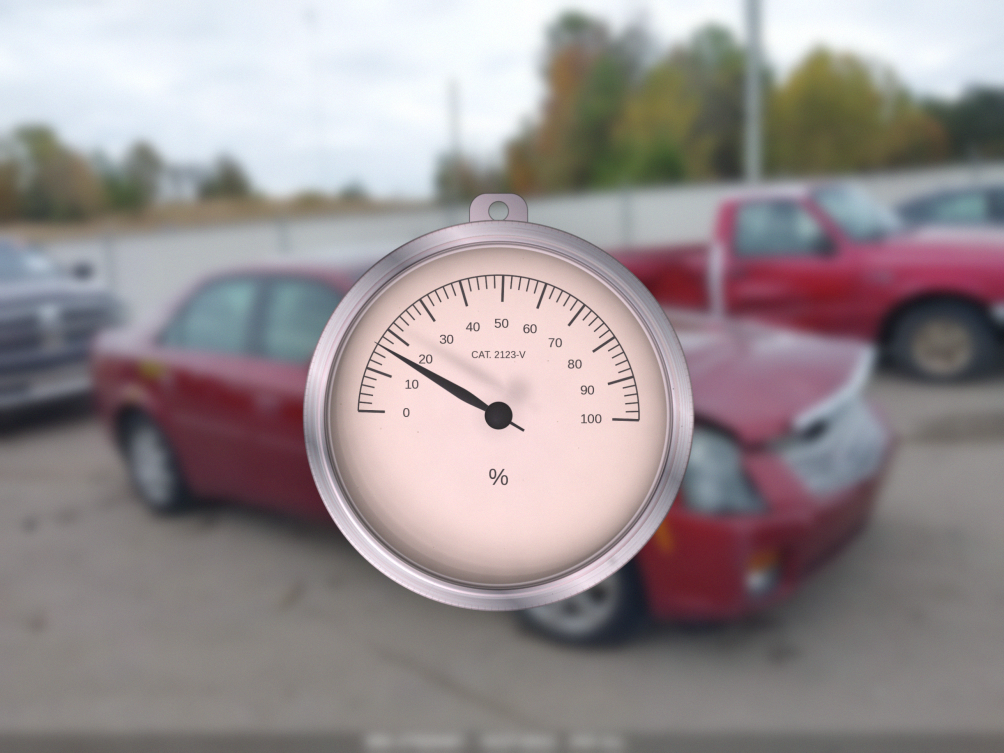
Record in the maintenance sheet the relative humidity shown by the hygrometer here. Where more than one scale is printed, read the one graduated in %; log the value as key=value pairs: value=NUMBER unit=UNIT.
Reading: value=16 unit=%
